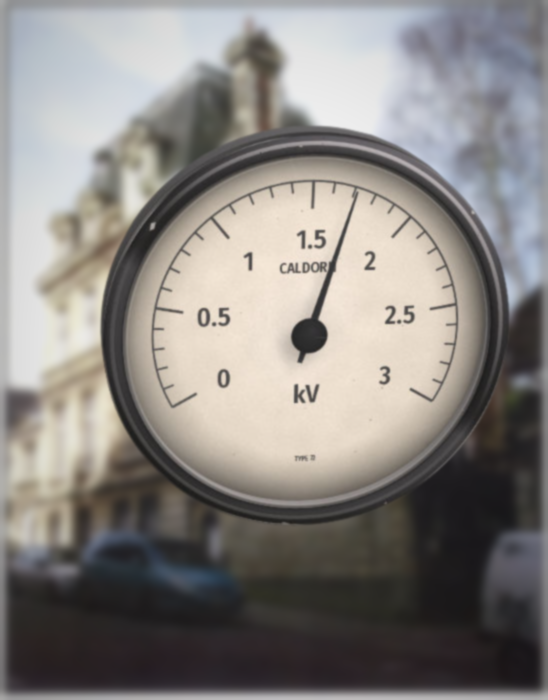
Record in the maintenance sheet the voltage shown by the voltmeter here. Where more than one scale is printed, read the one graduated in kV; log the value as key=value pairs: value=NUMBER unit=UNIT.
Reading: value=1.7 unit=kV
